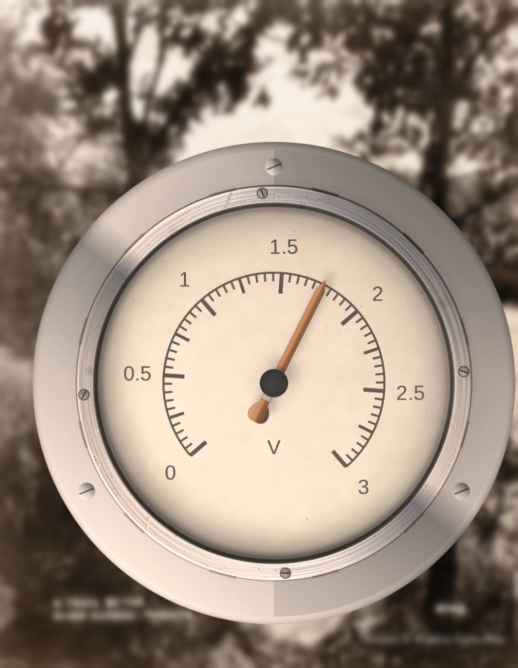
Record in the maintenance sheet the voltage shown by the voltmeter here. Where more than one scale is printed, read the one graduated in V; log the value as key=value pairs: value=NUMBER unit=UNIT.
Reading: value=1.75 unit=V
